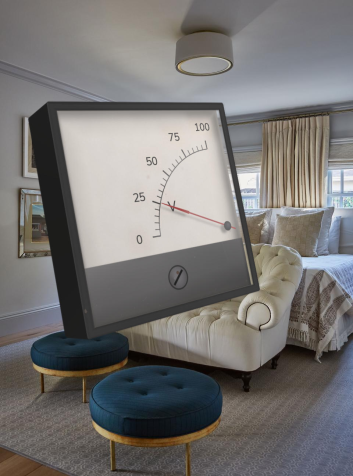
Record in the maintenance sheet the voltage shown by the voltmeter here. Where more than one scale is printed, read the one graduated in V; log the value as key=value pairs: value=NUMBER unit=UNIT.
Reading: value=25 unit=V
